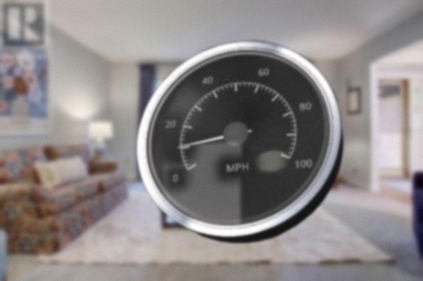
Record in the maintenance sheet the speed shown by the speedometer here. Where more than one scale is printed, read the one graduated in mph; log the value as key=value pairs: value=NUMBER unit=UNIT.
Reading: value=10 unit=mph
